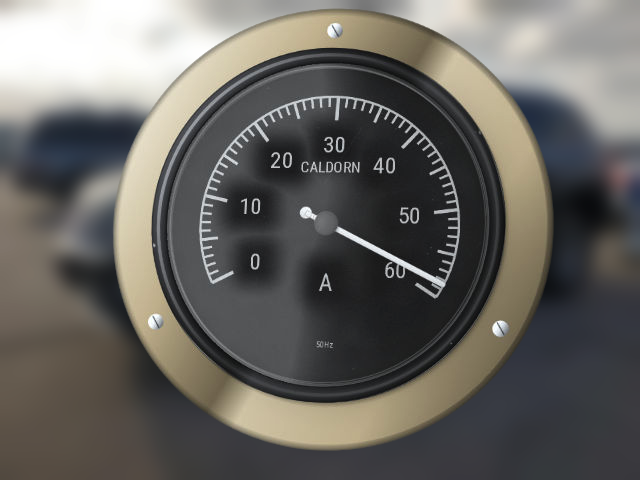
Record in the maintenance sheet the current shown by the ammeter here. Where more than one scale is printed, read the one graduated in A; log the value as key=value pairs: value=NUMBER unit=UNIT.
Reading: value=58.5 unit=A
